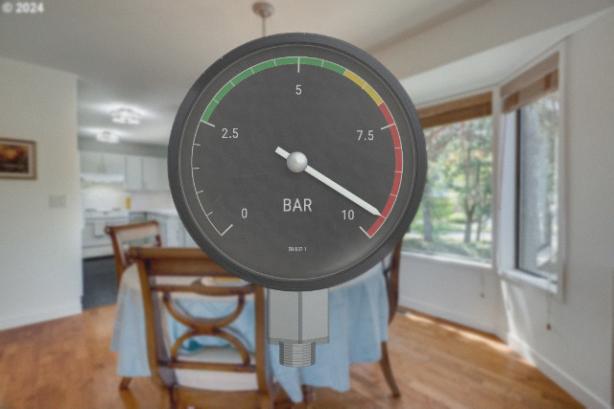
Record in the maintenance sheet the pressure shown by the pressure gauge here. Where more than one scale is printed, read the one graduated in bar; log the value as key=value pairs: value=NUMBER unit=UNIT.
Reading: value=9.5 unit=bar
